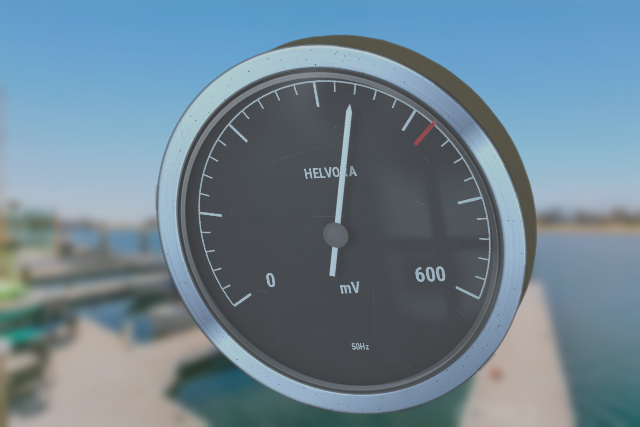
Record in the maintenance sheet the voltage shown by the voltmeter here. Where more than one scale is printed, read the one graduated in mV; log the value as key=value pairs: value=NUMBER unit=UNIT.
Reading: value=340 unit=mV
